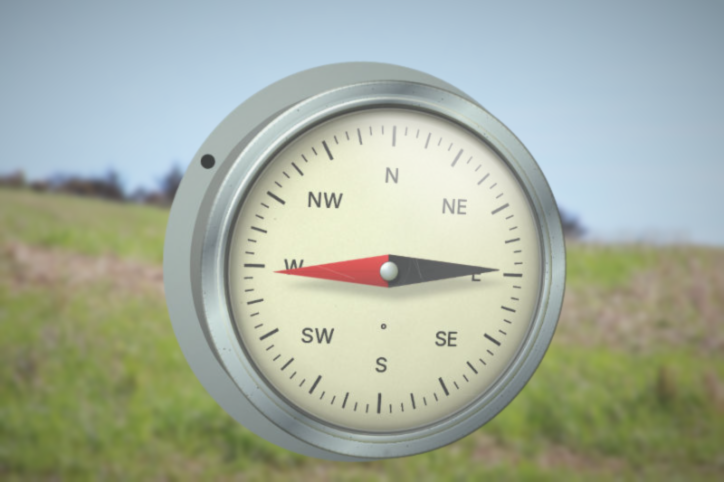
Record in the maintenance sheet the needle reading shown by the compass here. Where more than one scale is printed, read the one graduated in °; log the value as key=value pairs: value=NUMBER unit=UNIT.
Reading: value=267.5 unit=°
